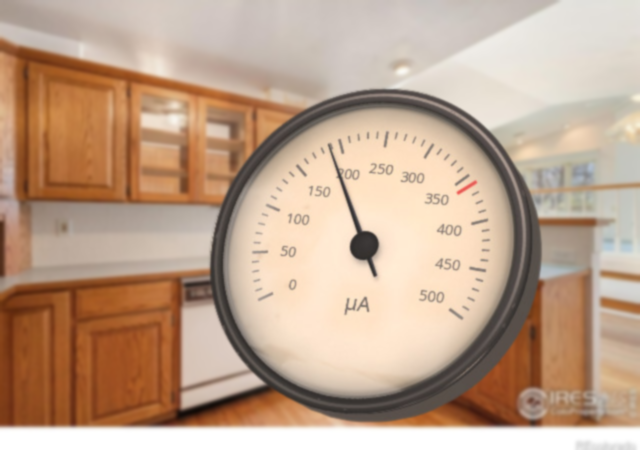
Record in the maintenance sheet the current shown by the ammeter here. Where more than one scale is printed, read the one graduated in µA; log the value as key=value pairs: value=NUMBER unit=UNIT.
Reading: value=190 unit=µA
